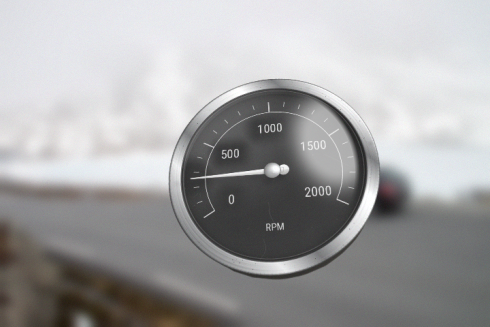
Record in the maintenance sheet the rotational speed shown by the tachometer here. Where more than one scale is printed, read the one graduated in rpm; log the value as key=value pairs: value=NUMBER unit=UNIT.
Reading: value=250 unit=rpm
